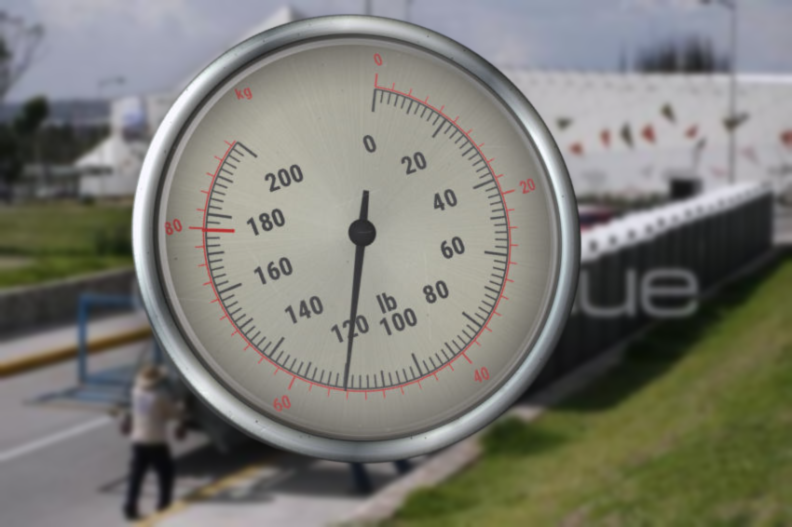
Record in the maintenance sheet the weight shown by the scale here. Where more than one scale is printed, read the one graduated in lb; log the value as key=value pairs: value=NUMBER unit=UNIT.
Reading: value=120 unit=lb
